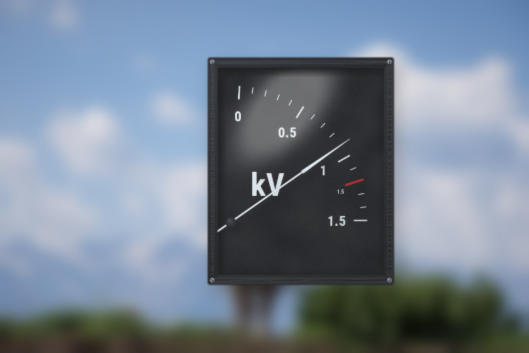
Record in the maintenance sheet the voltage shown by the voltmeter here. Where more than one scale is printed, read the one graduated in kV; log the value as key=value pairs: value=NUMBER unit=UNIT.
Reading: value=0.9 unit=kV
